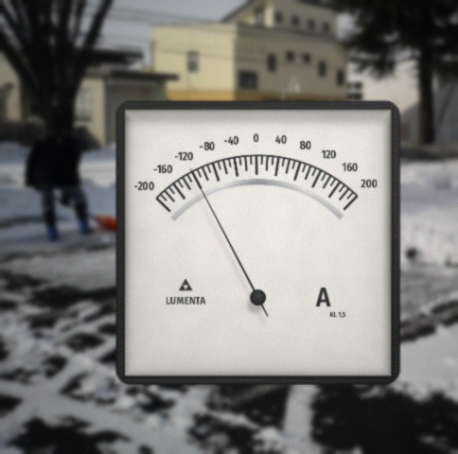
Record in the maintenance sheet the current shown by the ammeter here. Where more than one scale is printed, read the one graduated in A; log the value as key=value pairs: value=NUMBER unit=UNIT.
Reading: value=-120 unit=A
